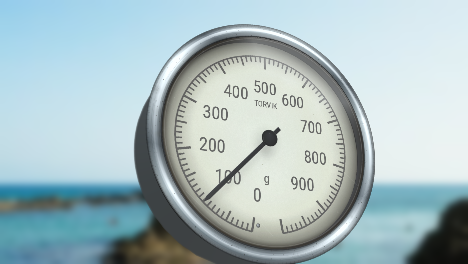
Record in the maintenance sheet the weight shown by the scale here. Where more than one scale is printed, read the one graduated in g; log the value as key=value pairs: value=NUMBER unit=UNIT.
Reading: value=100 unit=g
